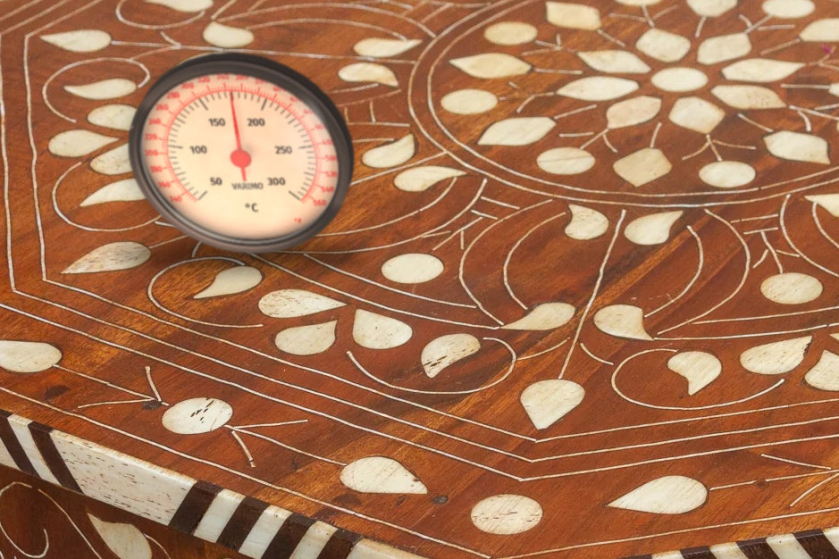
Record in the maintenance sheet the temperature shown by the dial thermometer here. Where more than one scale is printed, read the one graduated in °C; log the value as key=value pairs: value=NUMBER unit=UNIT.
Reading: value=175 unit=°C
